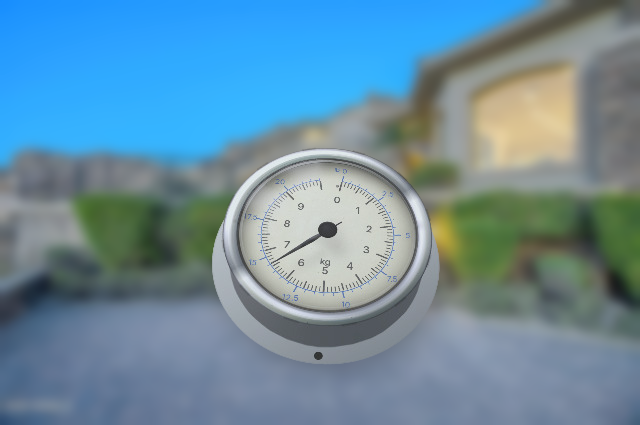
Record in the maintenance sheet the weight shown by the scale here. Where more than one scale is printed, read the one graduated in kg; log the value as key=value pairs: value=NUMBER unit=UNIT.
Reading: value=6.5 unit=kg
